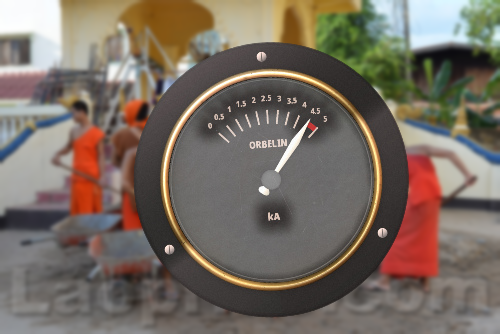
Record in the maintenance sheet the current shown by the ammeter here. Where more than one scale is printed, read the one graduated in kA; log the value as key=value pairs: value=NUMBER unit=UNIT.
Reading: value=4.5 unit=kA
